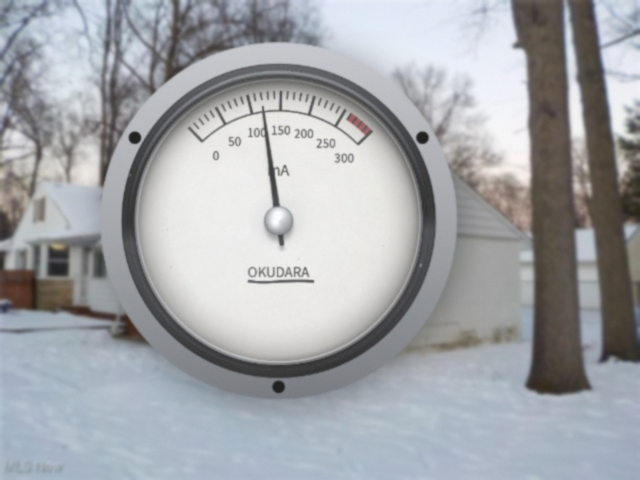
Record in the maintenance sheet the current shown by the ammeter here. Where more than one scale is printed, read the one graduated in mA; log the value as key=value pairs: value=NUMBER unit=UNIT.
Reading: value=120 unit=mA
